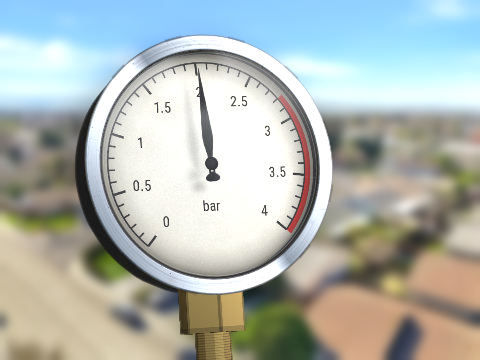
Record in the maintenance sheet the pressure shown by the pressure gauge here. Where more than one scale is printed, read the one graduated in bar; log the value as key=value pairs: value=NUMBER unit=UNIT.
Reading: value=2 unit=bar
